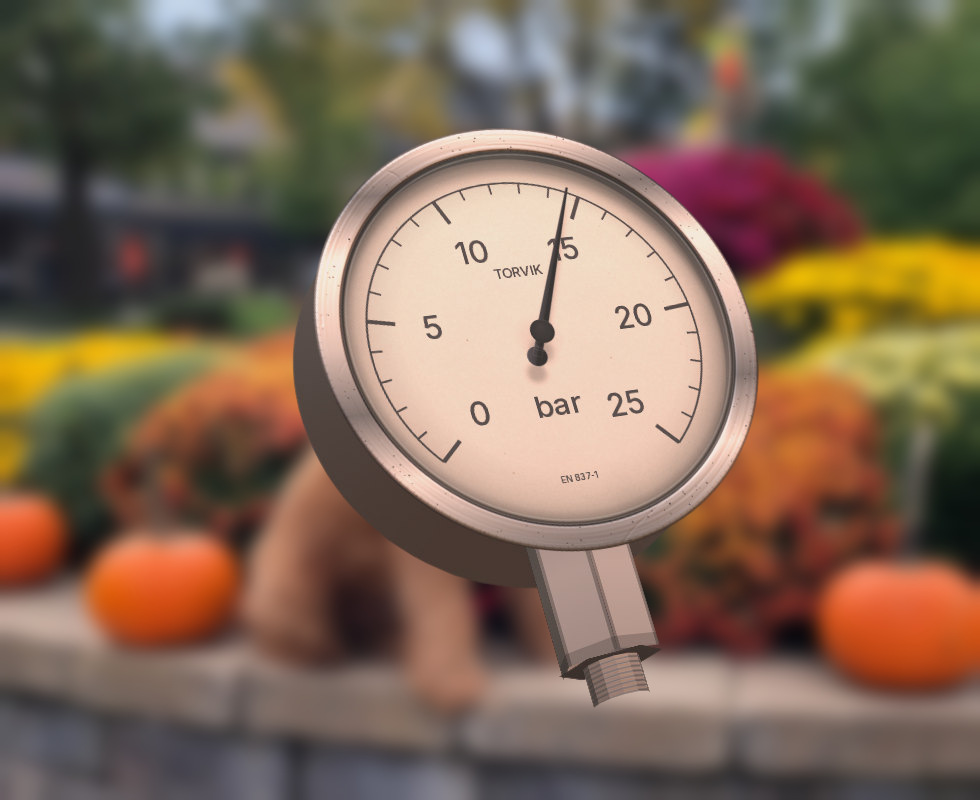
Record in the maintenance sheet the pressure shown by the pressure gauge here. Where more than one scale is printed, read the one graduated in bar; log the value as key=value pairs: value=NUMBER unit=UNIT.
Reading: value=14.5 unit=bar
